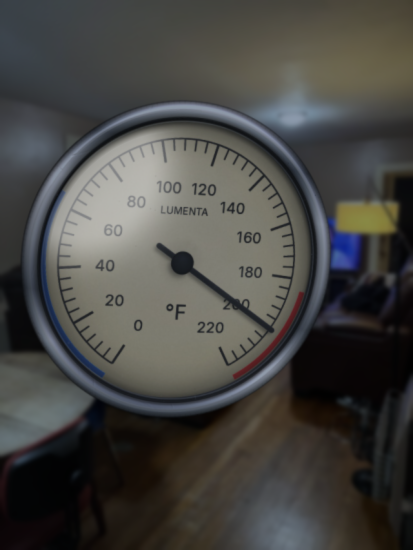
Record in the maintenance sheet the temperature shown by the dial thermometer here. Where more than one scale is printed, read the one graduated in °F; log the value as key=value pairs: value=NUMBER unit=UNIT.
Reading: value=200 unit=°F
